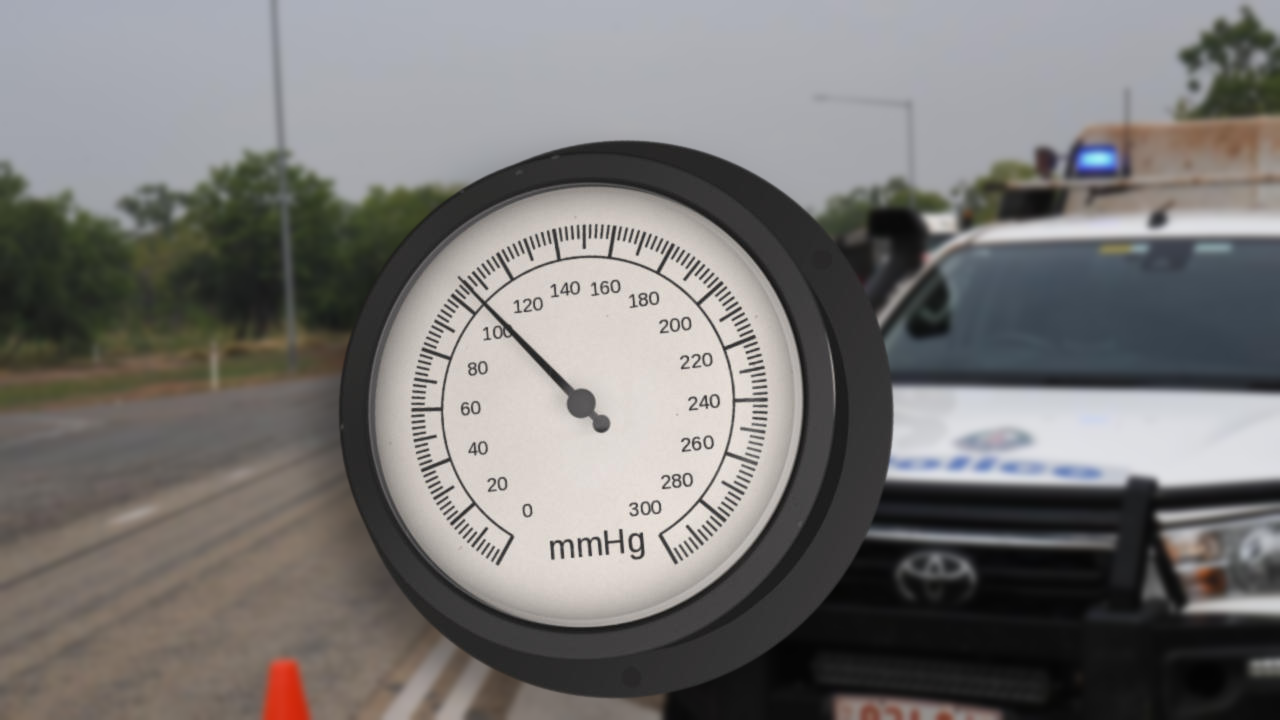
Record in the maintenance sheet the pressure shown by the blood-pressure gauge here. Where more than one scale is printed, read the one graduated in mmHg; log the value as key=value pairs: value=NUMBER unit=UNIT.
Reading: value=106 unit=mmHg
